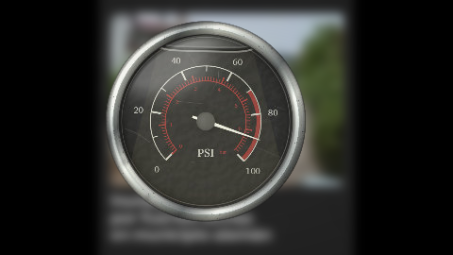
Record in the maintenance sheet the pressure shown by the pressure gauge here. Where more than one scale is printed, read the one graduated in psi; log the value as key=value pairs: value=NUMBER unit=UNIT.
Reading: value=90 unit=psi
